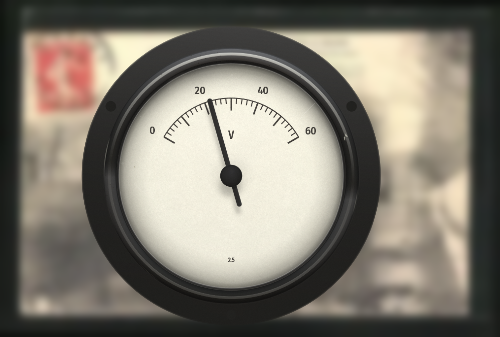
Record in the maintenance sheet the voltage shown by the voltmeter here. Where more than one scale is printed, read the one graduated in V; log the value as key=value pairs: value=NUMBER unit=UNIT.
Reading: value=22 unit=V
